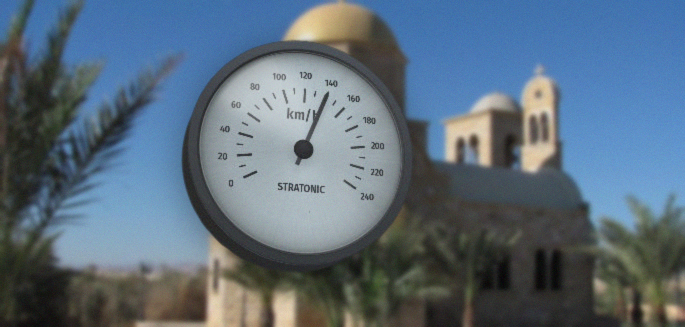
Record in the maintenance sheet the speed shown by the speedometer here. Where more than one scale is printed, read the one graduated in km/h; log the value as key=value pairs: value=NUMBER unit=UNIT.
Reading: value=140 unit=km/h
